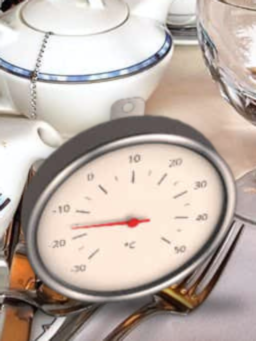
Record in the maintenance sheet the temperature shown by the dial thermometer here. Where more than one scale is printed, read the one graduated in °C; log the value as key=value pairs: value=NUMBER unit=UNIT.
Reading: value=-15 unit=°C
